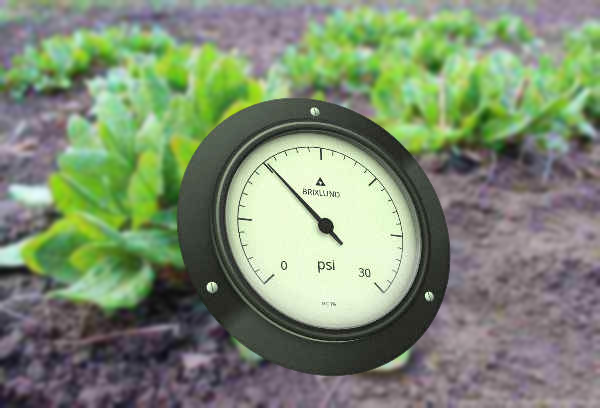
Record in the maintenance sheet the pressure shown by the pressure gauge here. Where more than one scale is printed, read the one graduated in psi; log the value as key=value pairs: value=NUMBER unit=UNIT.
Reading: value=10 unit=psi
